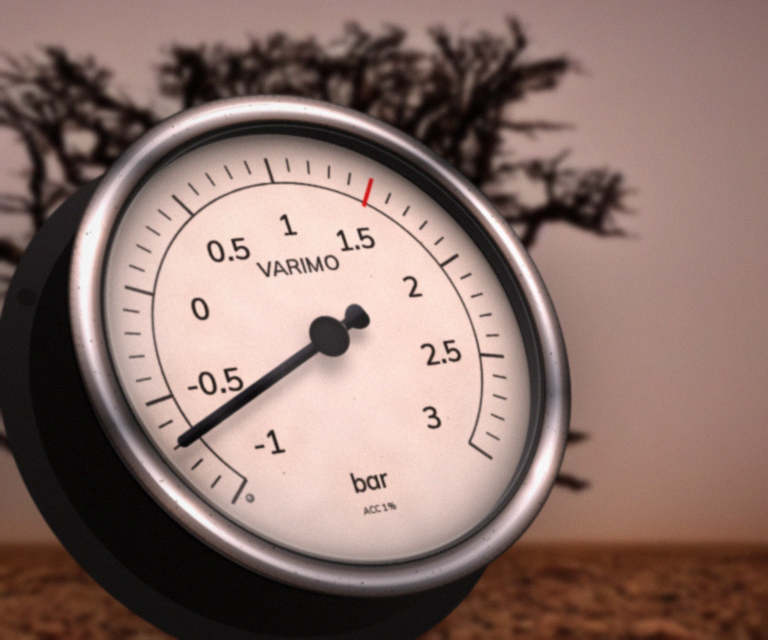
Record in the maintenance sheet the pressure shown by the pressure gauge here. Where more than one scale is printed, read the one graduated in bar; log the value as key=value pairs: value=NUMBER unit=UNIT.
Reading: value=-0.7 unit=bar
